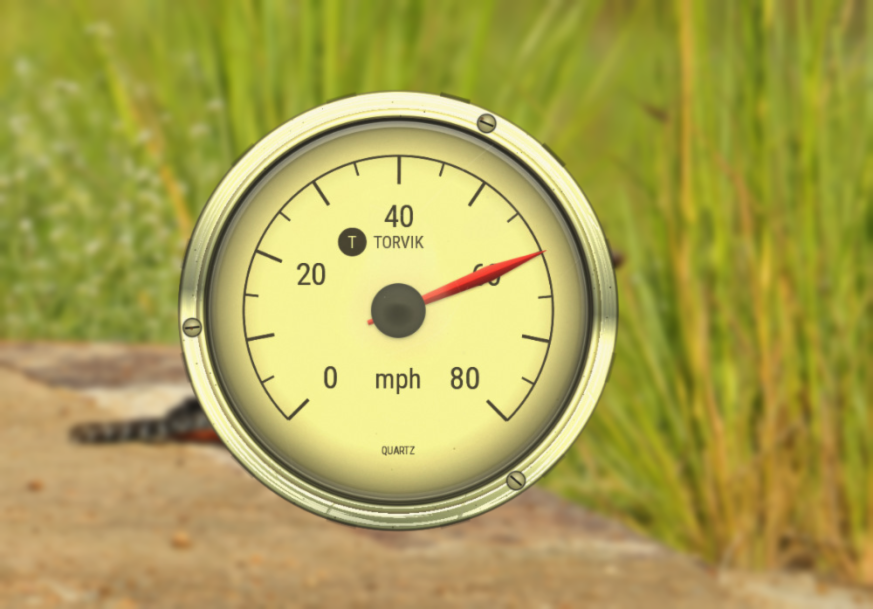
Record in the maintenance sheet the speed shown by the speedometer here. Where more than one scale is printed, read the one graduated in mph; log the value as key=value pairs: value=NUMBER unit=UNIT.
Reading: value=60 unit=mph
